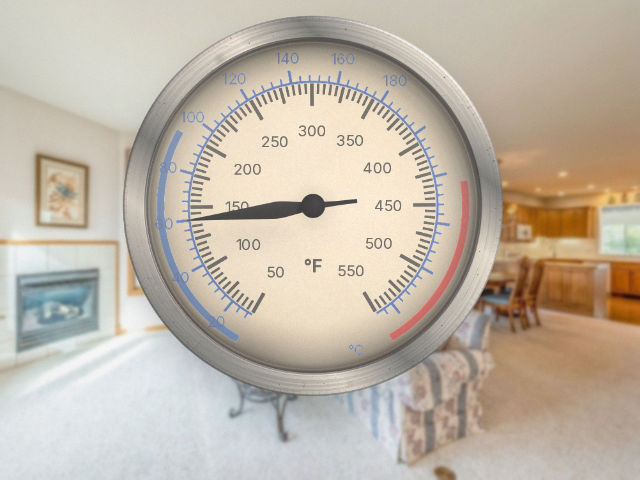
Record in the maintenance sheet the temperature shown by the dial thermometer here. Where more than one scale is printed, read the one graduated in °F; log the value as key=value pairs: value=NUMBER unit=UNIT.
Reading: value=140 unit=°F
